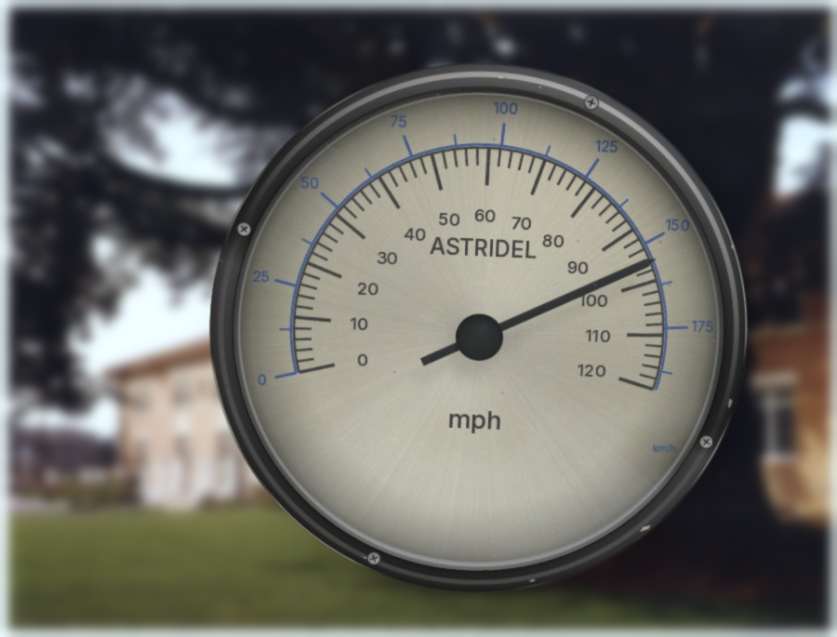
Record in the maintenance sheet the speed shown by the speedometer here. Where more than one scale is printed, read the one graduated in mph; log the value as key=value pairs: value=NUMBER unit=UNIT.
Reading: value=96 unit=mph
